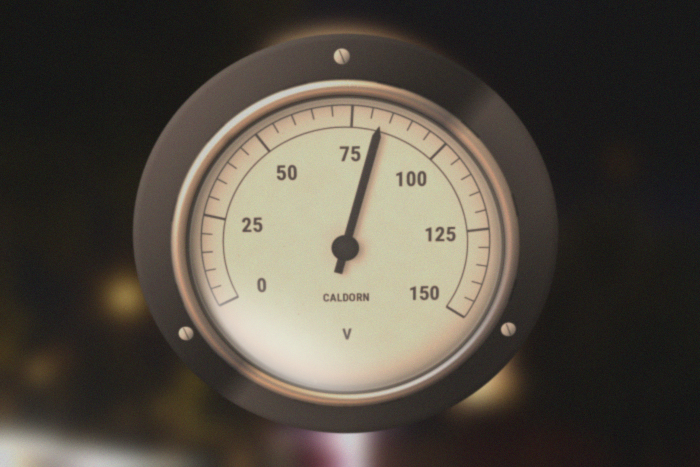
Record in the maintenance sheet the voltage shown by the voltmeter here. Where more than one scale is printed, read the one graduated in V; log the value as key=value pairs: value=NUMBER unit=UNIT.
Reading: value=82.5 unit=V
